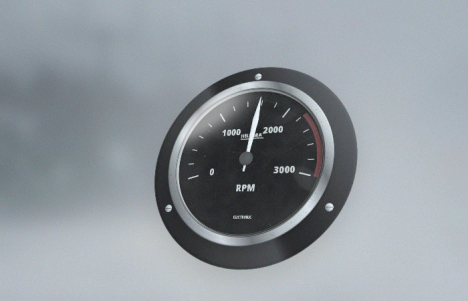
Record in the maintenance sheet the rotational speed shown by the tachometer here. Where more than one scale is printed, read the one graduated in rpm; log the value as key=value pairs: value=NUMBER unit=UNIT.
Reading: value=1600 unit=rpm
